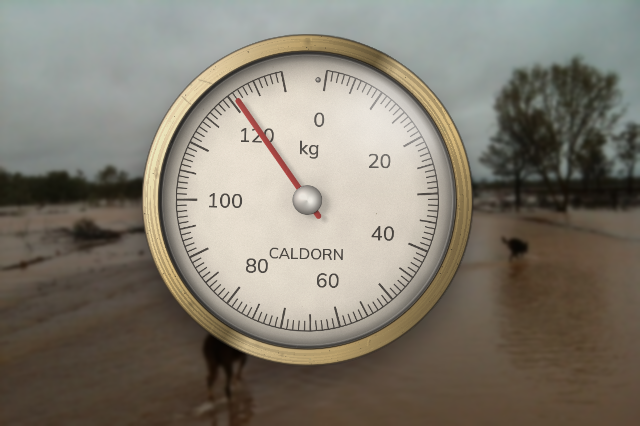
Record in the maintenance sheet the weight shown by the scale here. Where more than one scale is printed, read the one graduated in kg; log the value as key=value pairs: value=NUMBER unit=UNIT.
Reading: value=121 unit=kg
